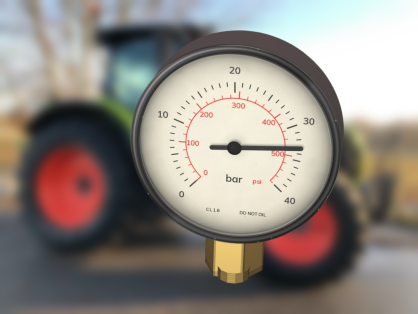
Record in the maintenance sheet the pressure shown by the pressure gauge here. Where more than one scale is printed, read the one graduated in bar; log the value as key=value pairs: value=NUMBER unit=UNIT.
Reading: value=33 unit=bar
